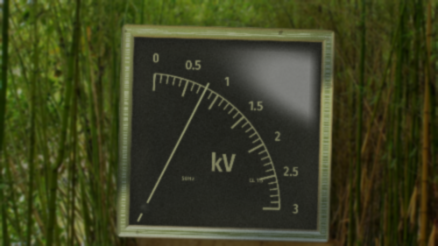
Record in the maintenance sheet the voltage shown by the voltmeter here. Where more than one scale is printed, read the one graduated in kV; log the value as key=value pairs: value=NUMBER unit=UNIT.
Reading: value=0.8 unit=kV
